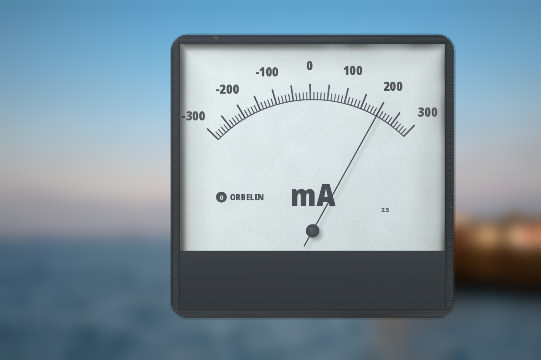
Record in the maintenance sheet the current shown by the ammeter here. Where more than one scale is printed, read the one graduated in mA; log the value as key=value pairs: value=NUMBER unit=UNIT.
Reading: value=200 unit=mA
